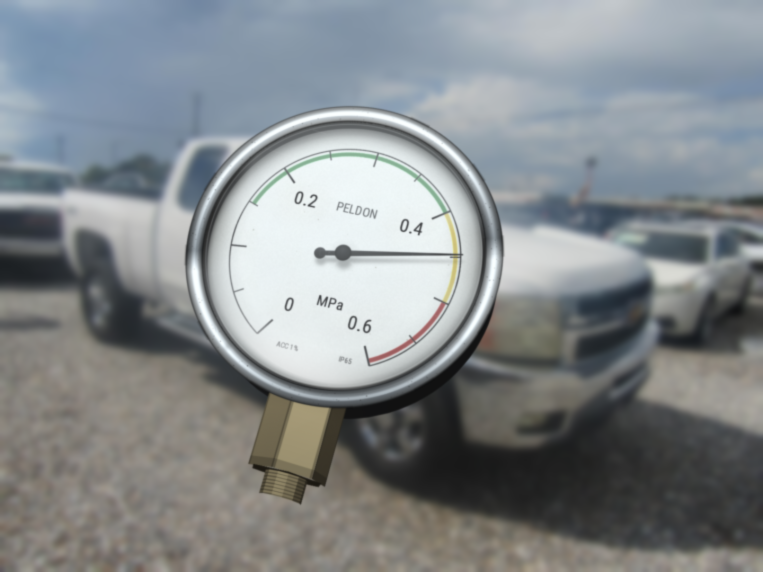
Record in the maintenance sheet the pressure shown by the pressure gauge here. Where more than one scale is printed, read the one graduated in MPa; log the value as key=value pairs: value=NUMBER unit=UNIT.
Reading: value=0.45 unit=MPa
